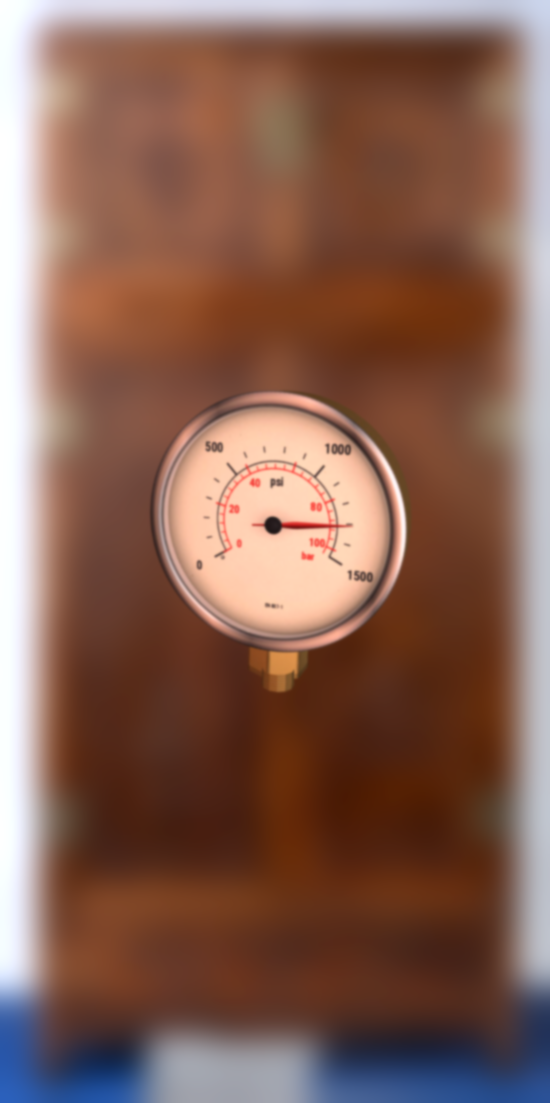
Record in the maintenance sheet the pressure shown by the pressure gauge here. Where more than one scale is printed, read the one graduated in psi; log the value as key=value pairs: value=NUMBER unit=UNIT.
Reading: value=1300 unit=psi
